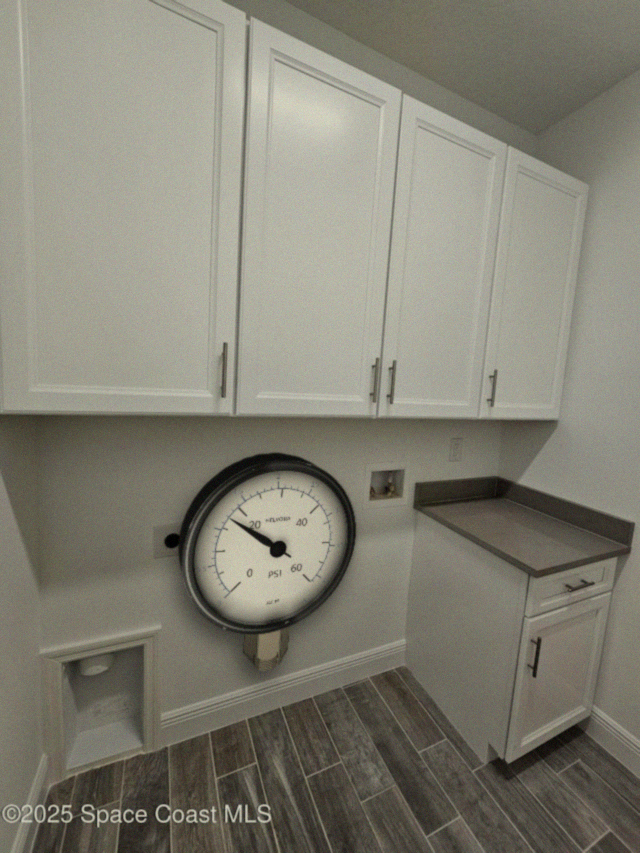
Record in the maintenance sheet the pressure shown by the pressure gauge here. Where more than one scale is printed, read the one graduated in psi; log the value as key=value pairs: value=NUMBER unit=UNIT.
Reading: value=17.5 unit=psi
